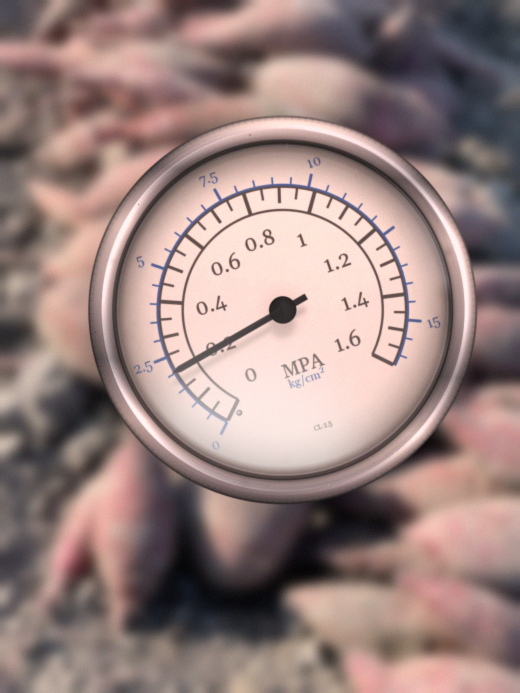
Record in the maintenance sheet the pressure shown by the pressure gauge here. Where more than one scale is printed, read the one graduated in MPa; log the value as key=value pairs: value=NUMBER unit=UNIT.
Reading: value=0.2 unit=MPa
